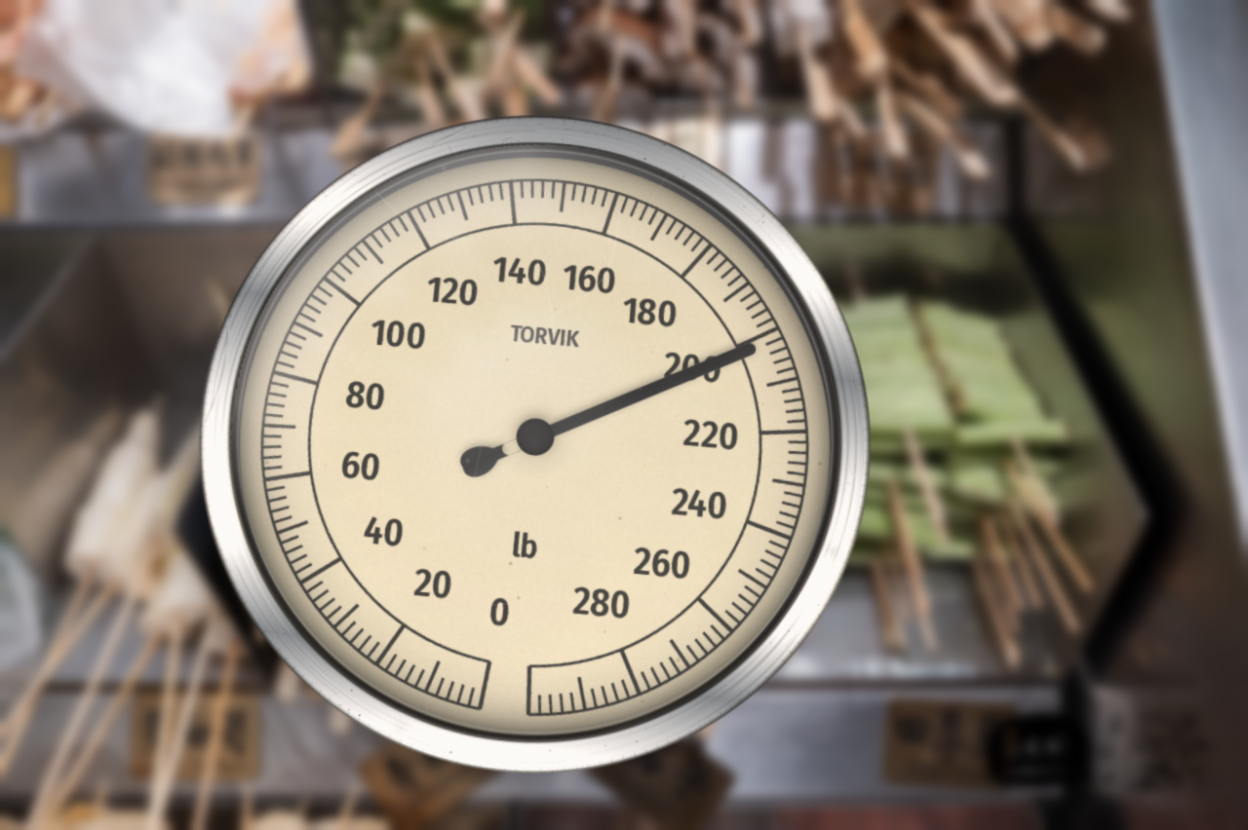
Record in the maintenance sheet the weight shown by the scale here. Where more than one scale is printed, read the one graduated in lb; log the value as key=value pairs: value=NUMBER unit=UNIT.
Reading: value=202 unit=lb
